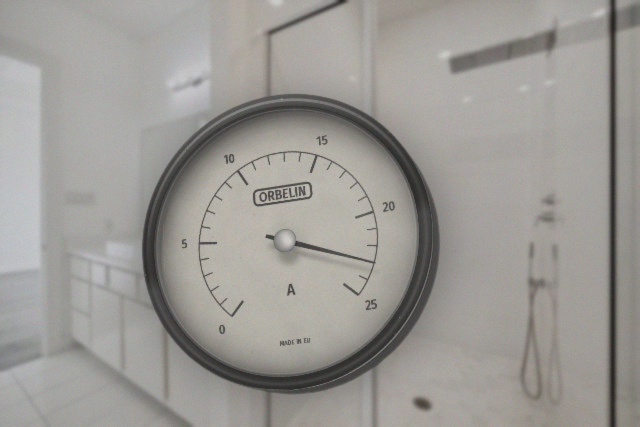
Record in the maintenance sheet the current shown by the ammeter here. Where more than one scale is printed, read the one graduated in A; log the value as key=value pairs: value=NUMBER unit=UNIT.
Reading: value=23 unit=A
